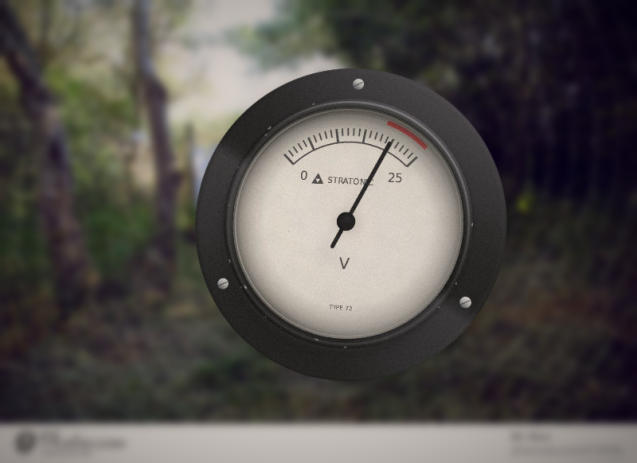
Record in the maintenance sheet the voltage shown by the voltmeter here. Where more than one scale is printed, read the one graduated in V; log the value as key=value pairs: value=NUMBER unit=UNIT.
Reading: value=20 unit=V
